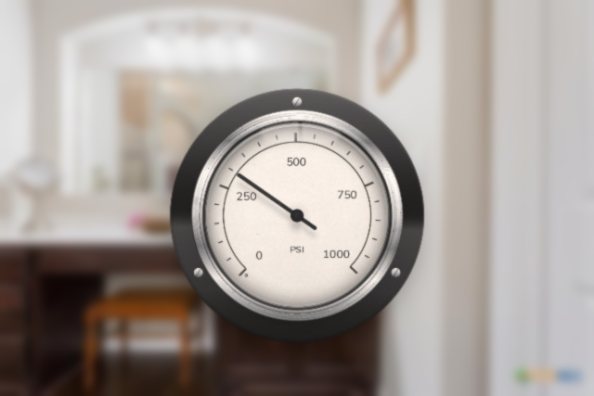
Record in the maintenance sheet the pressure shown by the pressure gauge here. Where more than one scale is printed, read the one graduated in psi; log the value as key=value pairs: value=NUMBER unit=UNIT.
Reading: value=300 unit=psi
